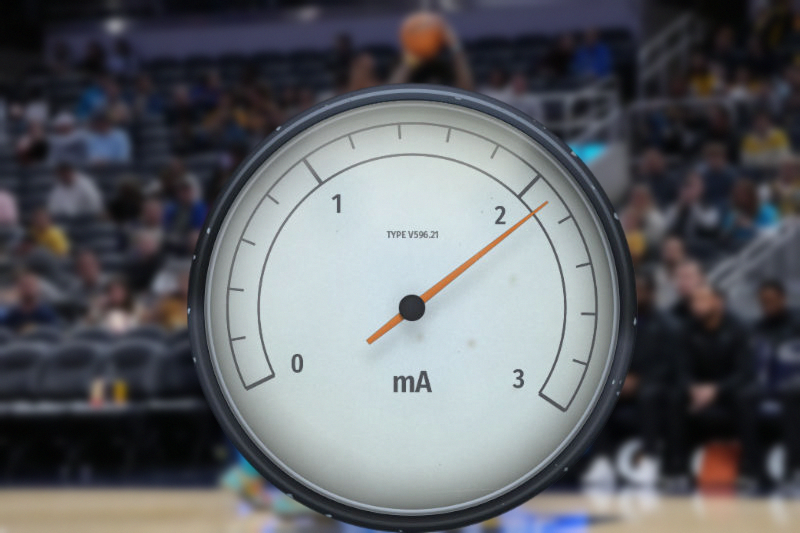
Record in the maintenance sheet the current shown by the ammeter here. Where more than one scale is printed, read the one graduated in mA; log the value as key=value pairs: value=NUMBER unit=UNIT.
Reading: value=2.1 unit=mA
